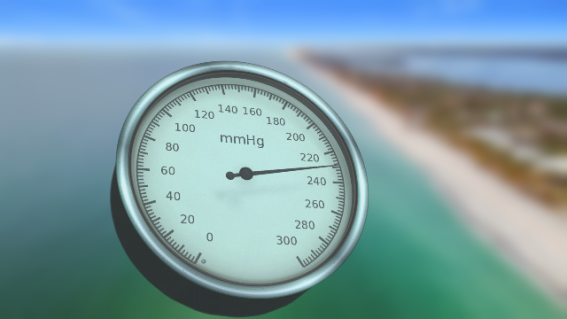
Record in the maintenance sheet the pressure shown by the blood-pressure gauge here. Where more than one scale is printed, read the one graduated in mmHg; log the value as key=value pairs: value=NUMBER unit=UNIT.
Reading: value=230 unit=mmHg
